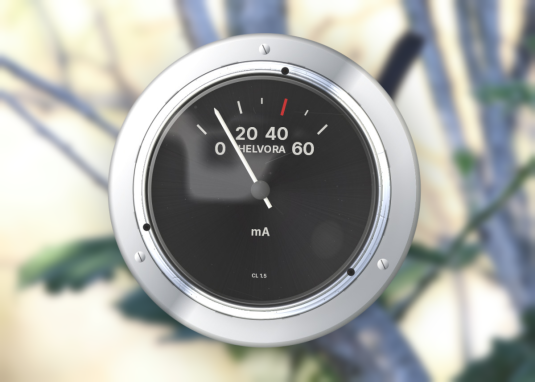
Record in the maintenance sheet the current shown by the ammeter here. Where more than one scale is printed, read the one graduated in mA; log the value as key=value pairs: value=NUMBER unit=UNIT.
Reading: value=10 unit=mA
